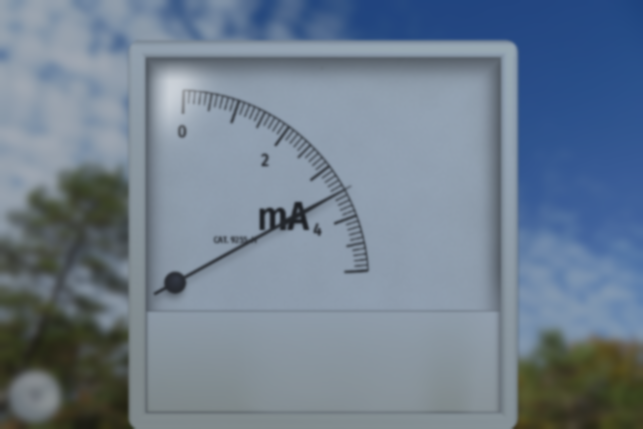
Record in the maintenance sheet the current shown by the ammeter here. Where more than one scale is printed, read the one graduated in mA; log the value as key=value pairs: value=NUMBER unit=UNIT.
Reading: value=3.5 unit=mA
